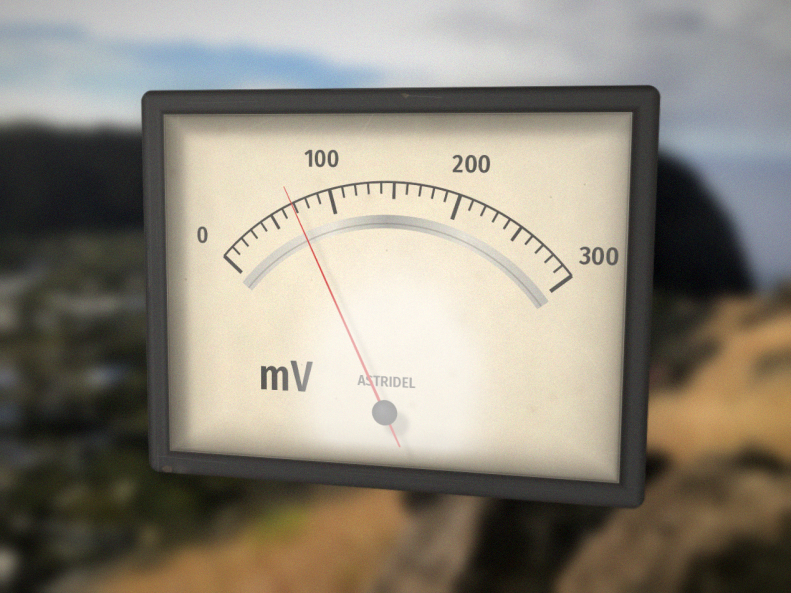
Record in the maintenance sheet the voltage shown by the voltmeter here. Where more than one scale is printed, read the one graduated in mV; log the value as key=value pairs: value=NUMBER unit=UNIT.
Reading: value=70 unit=mV
